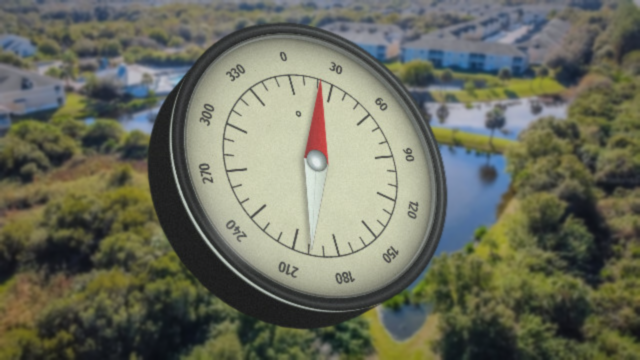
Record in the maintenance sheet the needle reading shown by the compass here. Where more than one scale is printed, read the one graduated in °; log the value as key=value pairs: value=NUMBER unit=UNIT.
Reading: value=20 unit=°
